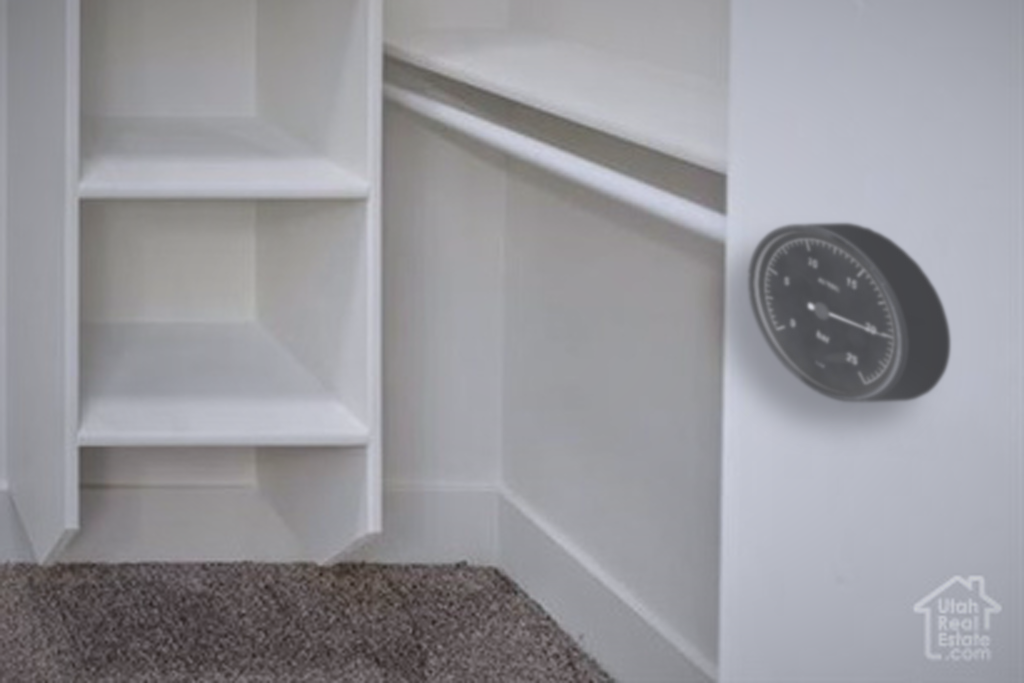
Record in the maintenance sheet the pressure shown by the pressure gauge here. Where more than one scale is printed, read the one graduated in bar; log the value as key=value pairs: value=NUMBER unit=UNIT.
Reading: value=20 unit=bar
